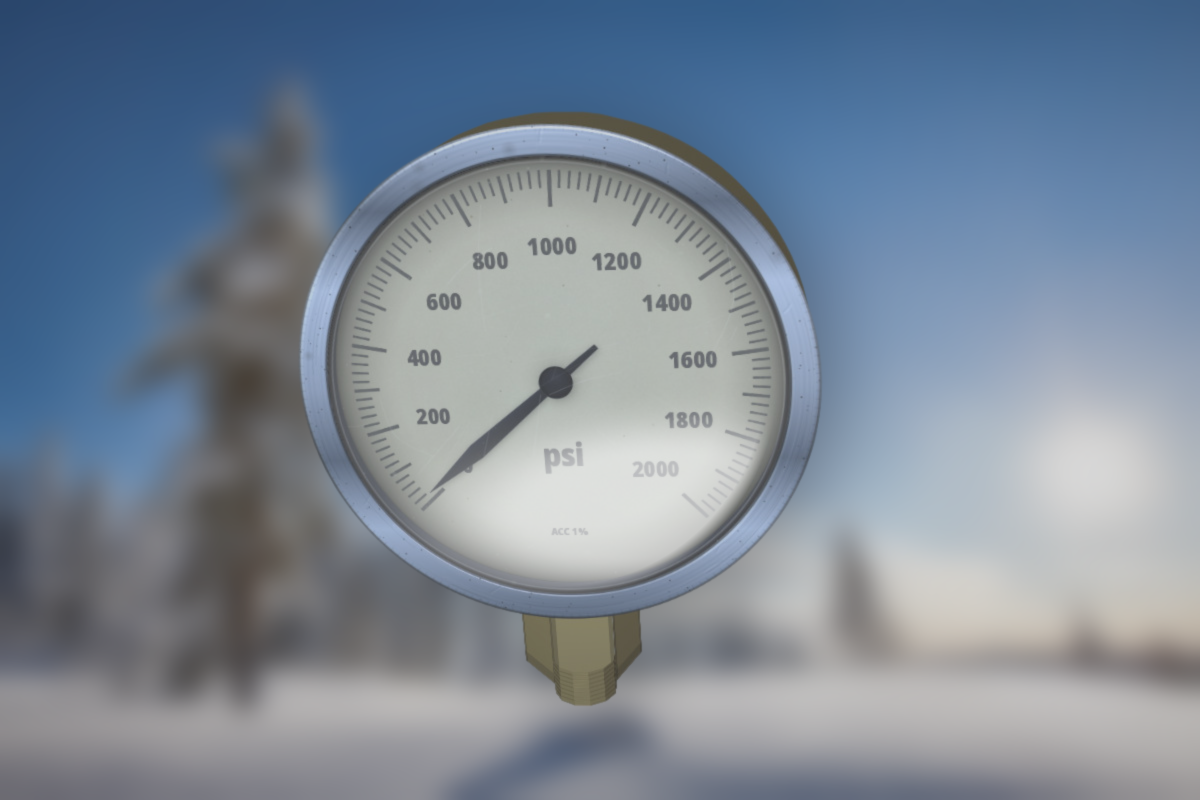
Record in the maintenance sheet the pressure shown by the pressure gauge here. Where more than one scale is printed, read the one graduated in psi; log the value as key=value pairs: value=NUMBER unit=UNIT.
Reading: value=20 unit=psi
